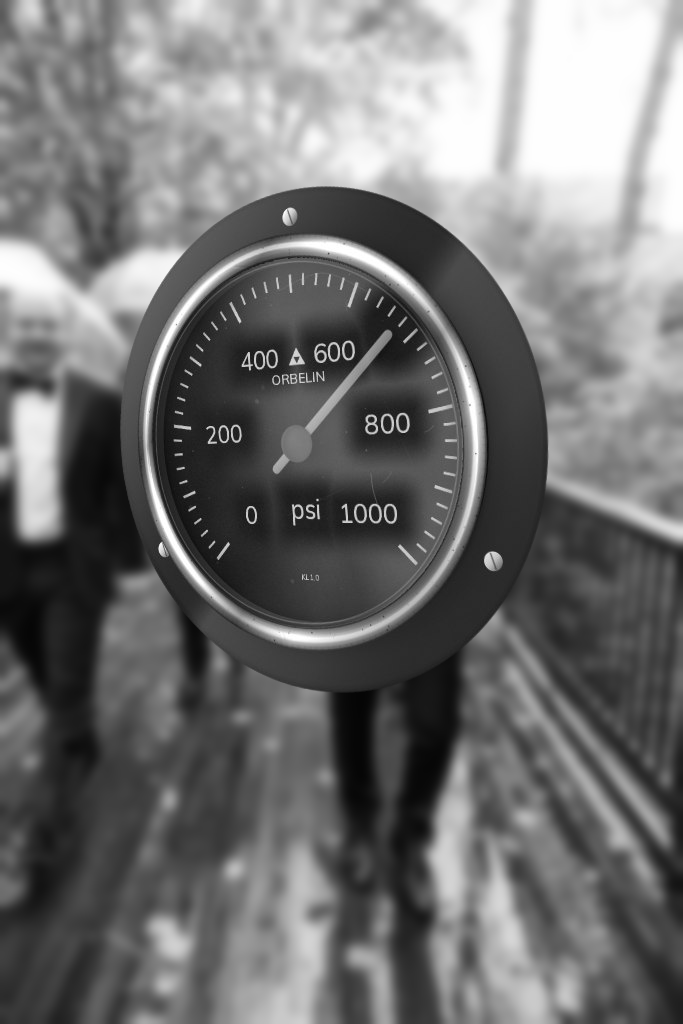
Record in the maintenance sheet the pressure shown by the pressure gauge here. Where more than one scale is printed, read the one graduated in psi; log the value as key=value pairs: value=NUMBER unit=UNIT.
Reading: value=680 unit=psi
